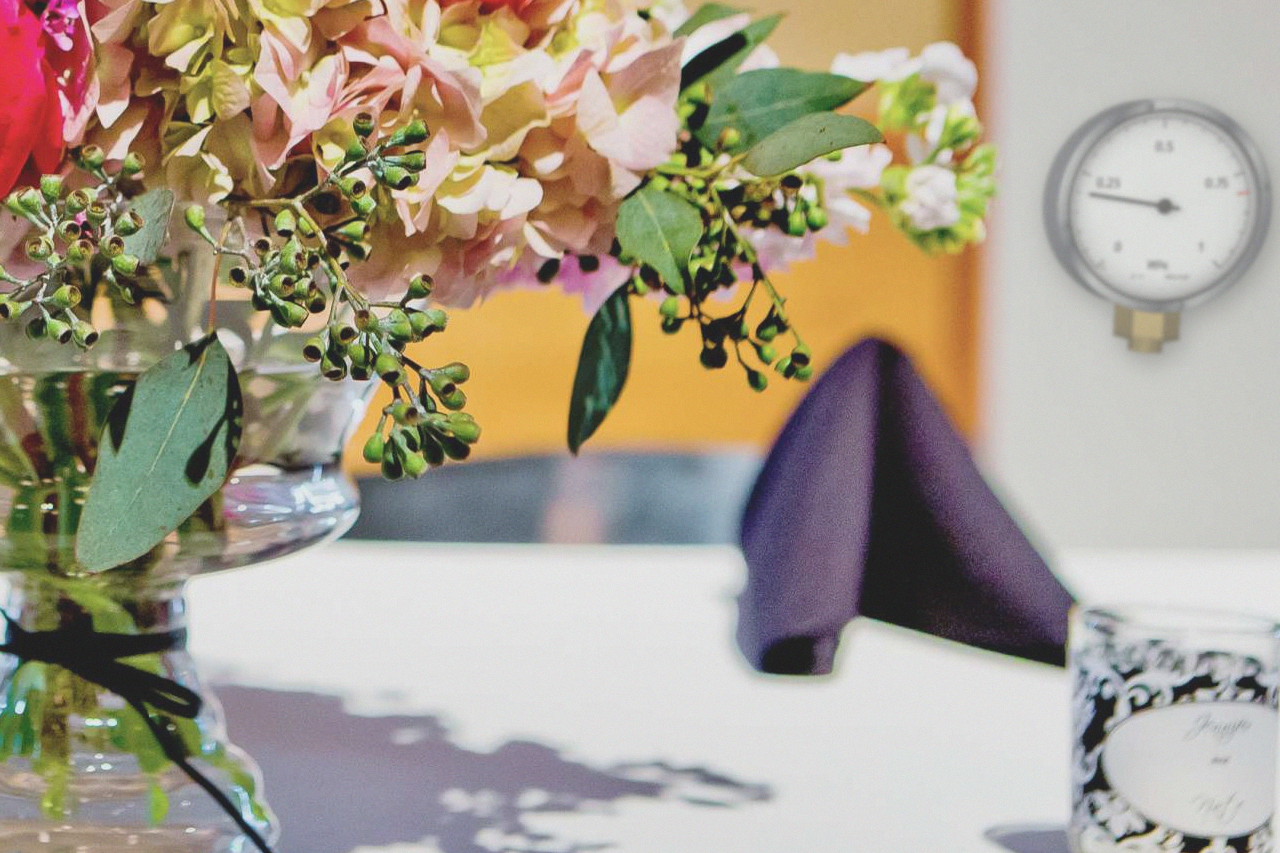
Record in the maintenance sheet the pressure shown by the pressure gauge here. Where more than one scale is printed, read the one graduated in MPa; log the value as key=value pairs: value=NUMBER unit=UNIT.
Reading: value=0.2 unit=MPa
